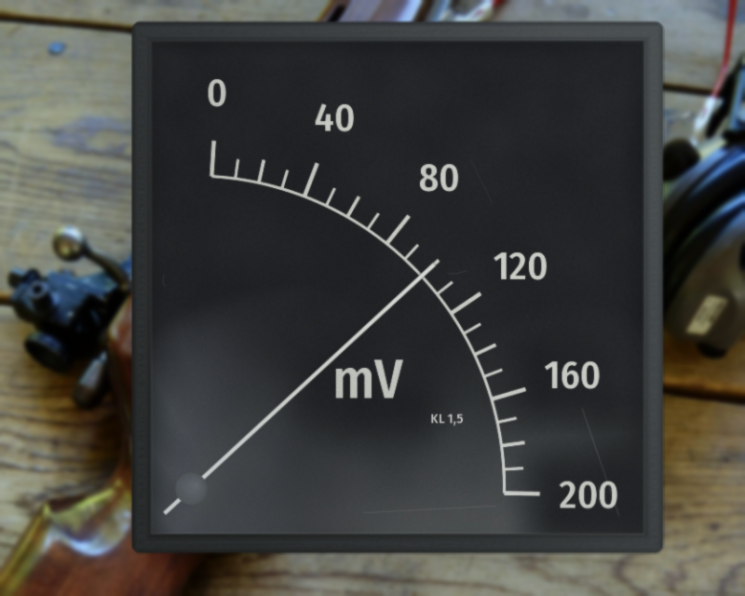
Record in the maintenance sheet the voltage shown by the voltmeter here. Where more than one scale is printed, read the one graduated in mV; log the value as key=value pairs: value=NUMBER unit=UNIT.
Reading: value=100 unit=mV
